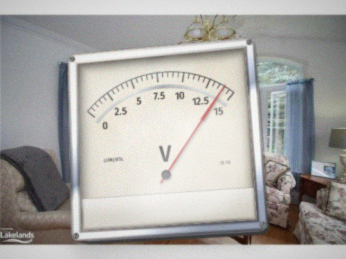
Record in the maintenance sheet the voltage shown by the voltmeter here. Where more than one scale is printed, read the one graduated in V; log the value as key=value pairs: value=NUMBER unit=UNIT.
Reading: value=14 unit=V
